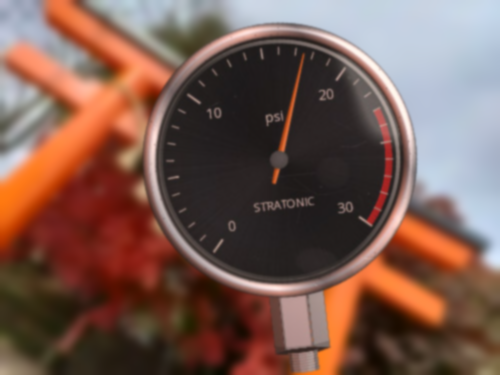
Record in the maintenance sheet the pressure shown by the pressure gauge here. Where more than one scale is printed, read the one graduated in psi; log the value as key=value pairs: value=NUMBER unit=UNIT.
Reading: value=17.5 unit=psi
